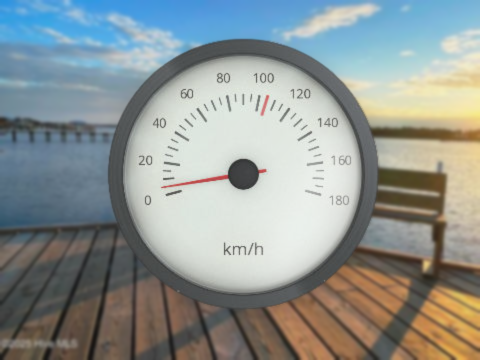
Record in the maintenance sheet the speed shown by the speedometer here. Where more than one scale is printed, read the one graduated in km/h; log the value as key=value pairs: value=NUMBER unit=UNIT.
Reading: value=5 unit=km/h
